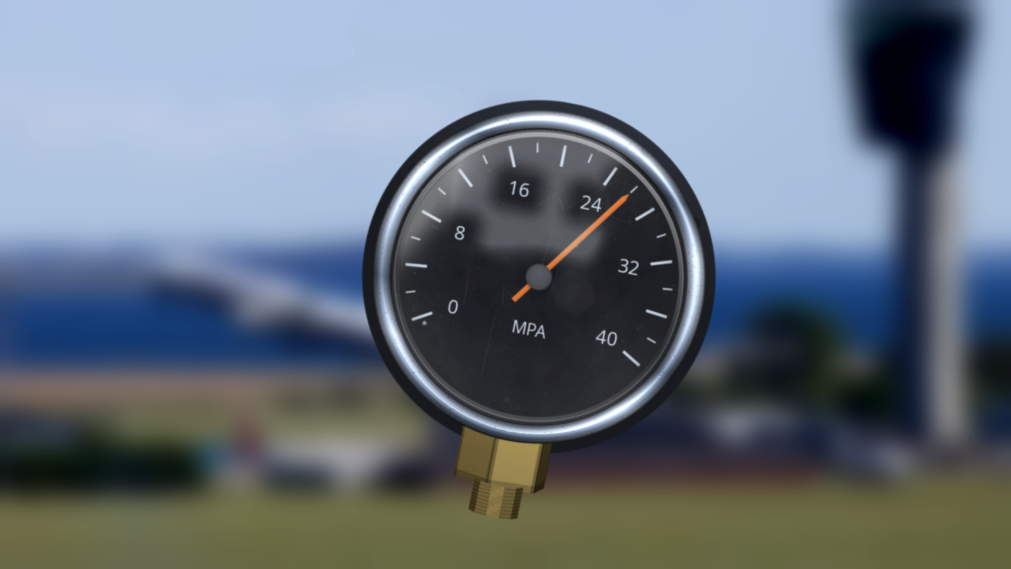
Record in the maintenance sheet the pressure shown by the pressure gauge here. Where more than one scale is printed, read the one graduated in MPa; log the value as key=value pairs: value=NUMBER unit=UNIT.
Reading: value=26 unit=MPa
